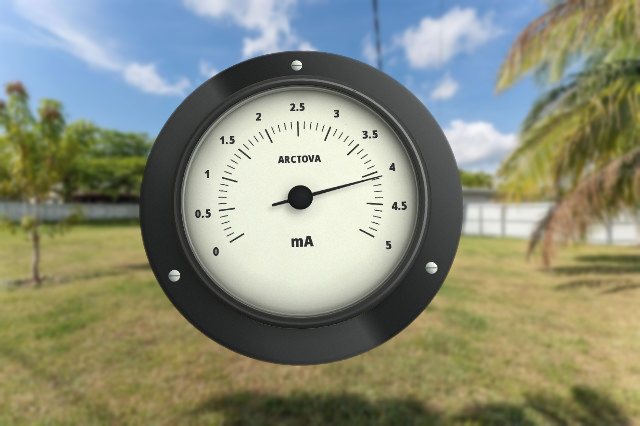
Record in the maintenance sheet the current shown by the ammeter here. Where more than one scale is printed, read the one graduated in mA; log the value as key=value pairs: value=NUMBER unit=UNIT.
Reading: value=4.1 unit=mA
